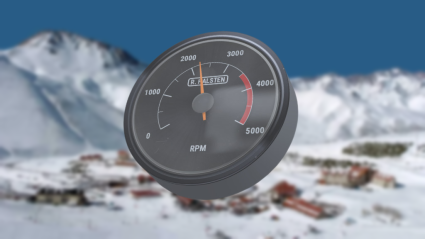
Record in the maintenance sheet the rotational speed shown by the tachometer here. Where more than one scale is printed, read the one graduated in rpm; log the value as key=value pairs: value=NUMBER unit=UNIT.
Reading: value=2250 unit=rpm
